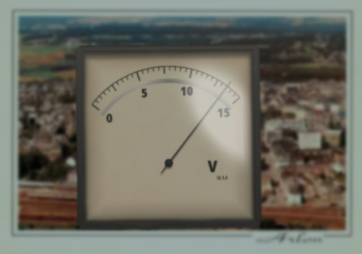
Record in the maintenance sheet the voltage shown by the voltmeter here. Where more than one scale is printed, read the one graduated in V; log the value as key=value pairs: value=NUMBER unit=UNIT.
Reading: value=13.5 unit=V
